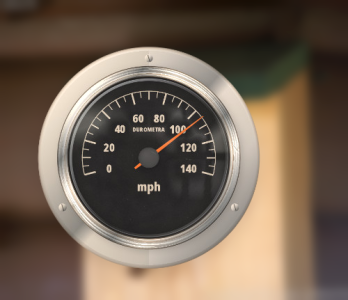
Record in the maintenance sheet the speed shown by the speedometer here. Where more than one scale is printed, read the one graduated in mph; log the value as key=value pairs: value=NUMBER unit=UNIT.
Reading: value=105 unit=mph
